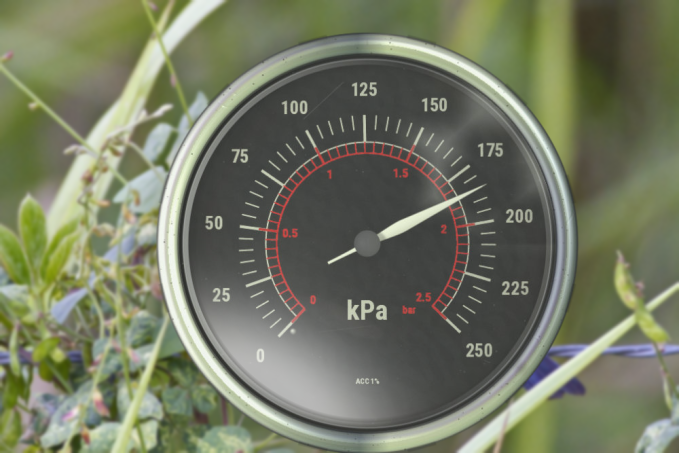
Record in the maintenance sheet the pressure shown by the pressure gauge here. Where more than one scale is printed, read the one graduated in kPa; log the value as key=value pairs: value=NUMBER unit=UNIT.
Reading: value=185 unit=kPa
